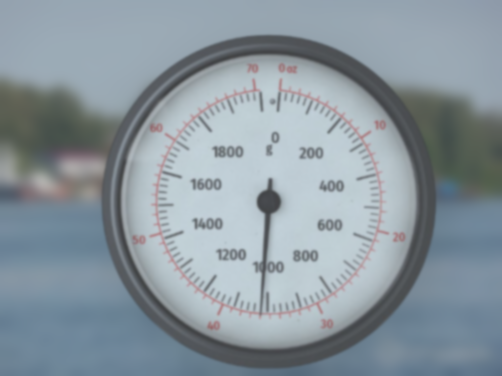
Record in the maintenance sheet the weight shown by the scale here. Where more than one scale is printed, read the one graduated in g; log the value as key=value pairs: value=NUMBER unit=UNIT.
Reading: value=1020 unit=g
